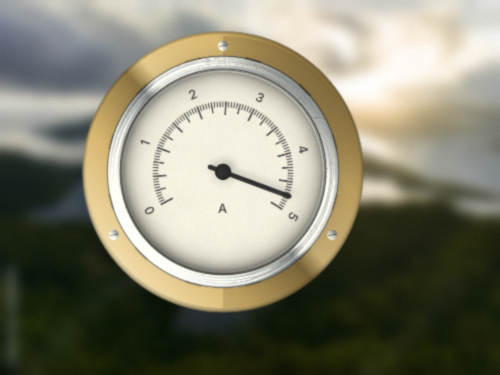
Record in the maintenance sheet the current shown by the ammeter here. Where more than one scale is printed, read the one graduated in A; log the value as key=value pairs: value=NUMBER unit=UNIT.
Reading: value=4.75 unit=A
